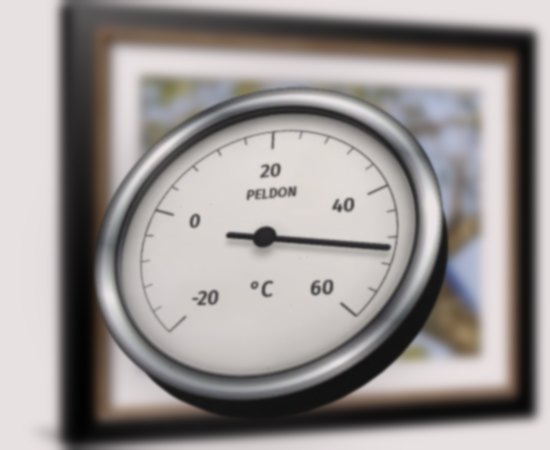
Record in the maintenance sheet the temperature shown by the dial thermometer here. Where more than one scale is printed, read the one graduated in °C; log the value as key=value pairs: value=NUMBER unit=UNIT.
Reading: value=50 unit=°C
